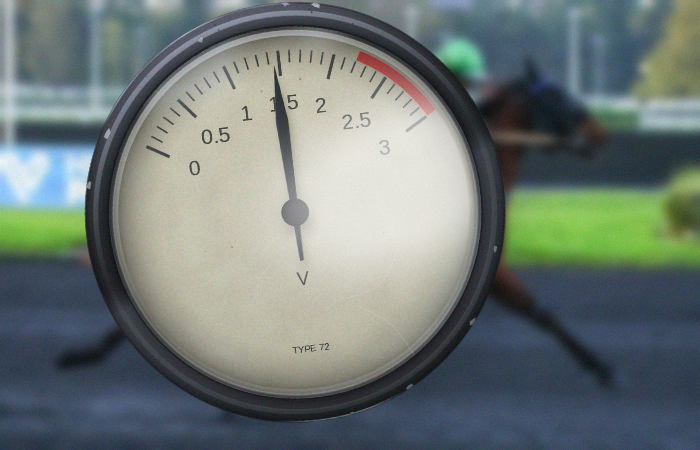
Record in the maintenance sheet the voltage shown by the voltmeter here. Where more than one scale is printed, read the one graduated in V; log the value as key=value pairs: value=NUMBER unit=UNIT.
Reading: value=1.45 unit=V
